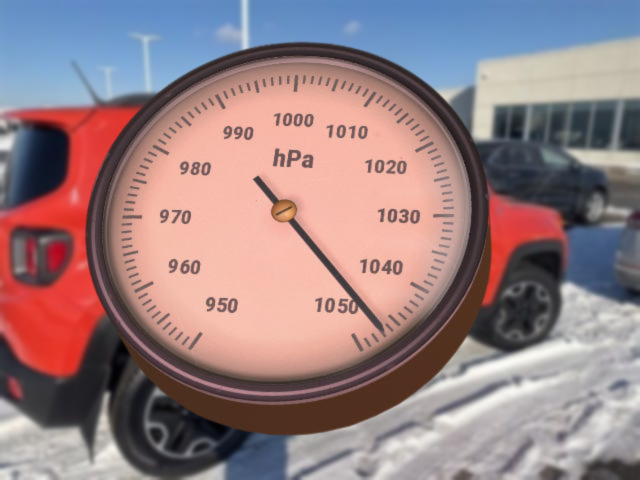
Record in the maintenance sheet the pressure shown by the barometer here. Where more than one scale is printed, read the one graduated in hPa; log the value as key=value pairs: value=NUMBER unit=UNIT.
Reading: value=1047 unit=hPa
